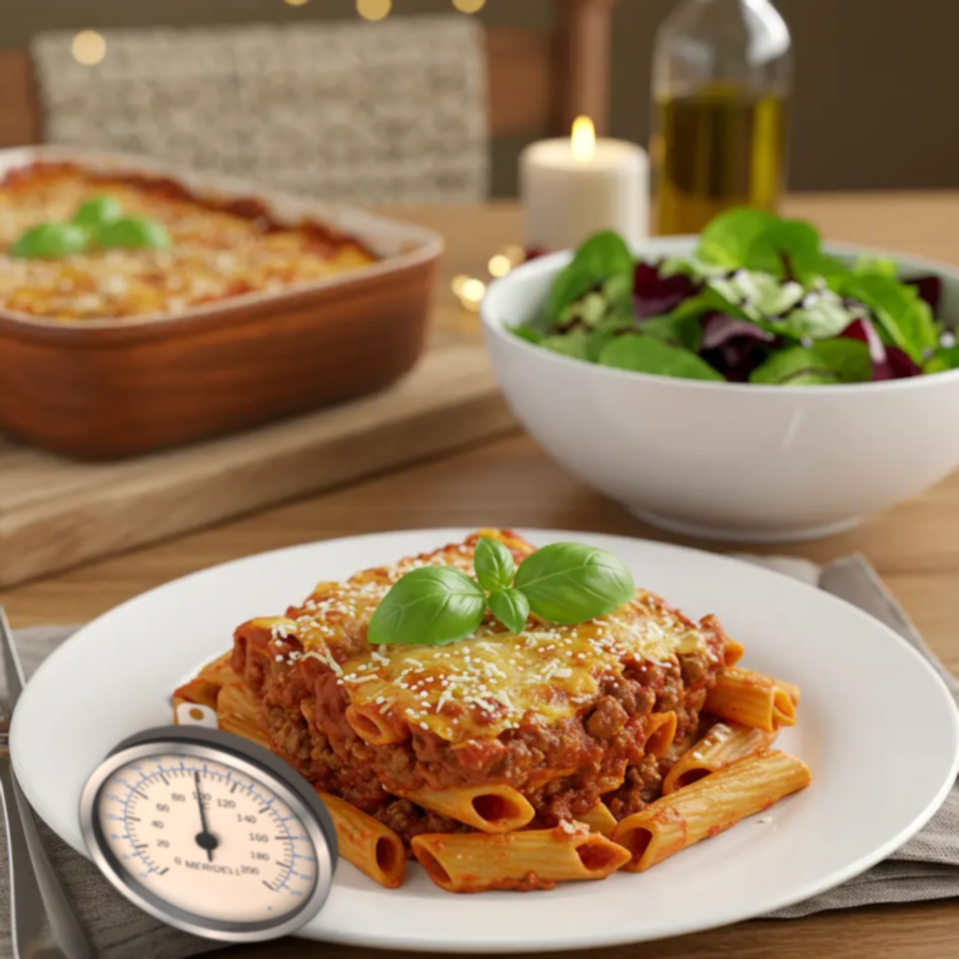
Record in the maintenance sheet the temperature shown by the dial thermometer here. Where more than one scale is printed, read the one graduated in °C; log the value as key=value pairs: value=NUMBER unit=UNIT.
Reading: value=100 unit=°C
